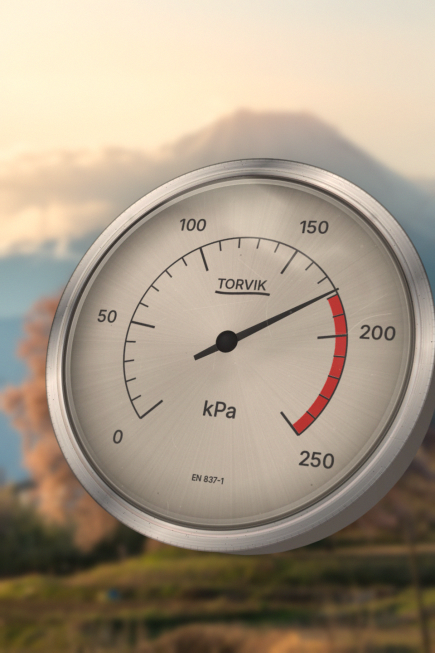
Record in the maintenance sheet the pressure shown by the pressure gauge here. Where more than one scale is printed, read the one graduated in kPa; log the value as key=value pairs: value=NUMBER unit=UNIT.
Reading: value=180 unit=kPa
